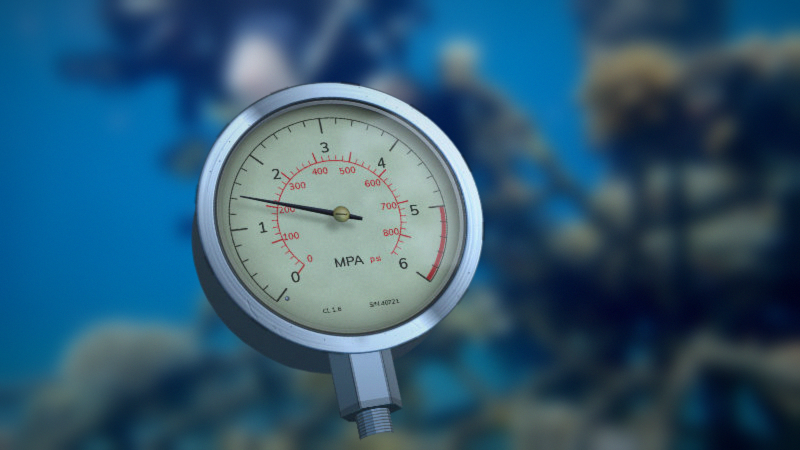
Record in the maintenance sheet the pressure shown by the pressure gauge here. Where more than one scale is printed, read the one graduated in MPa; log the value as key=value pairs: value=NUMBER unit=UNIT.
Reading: value=1.4 unit=MPa
